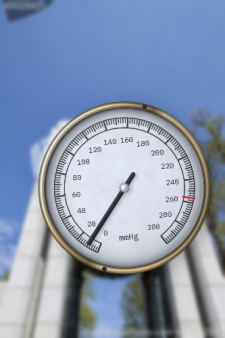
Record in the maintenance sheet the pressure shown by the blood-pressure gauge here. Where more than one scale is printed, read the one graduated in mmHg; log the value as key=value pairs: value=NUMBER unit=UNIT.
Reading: value=10 unit=mmHg
